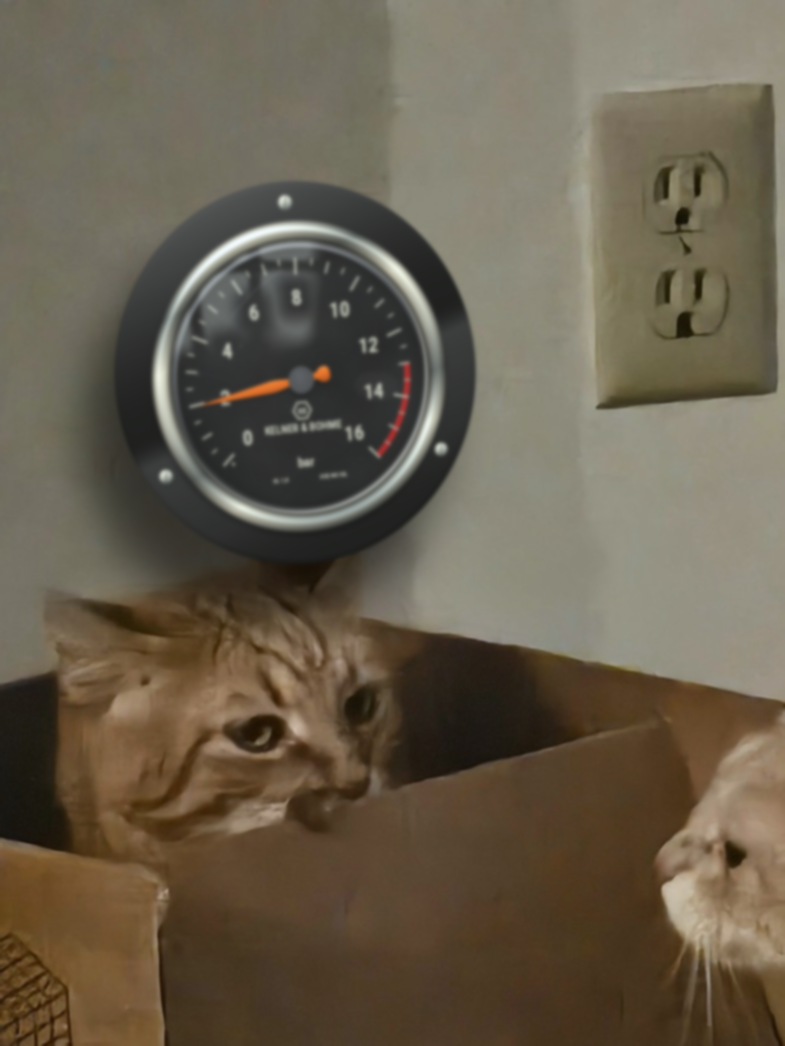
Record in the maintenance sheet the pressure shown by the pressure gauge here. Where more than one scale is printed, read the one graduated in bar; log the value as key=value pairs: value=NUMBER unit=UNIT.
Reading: value=2 unit=bar
